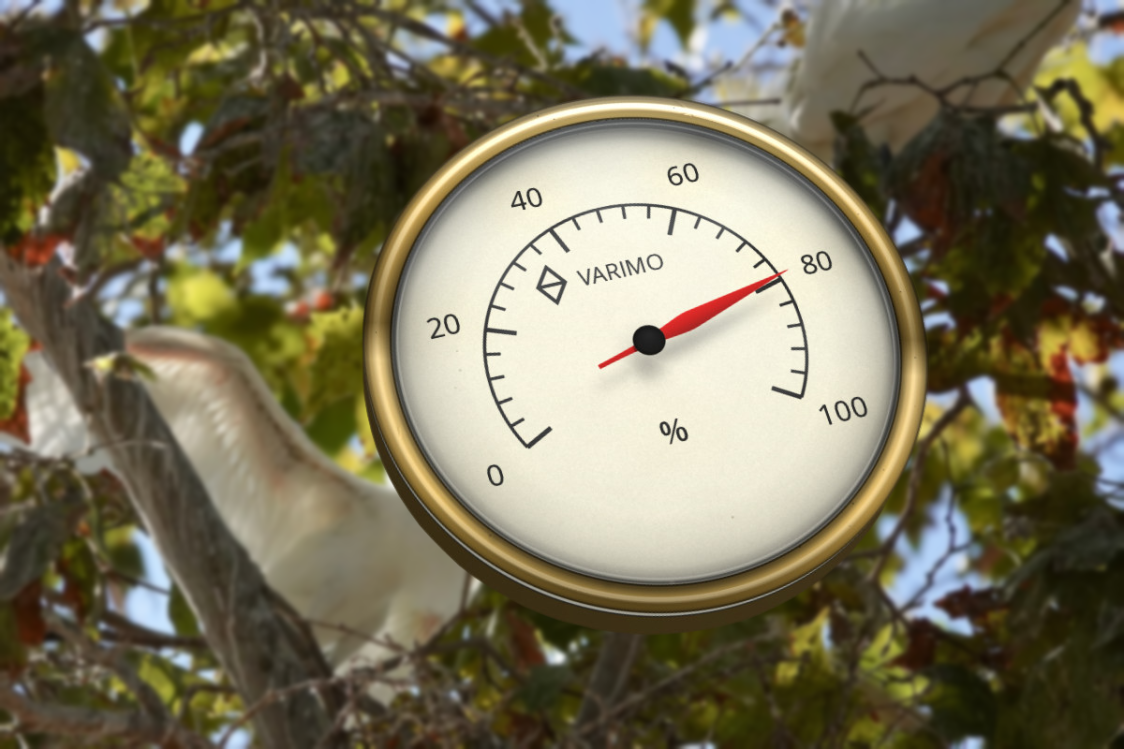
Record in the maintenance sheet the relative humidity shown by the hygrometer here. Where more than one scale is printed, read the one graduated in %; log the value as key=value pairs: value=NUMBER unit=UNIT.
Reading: value=80 unit=%
